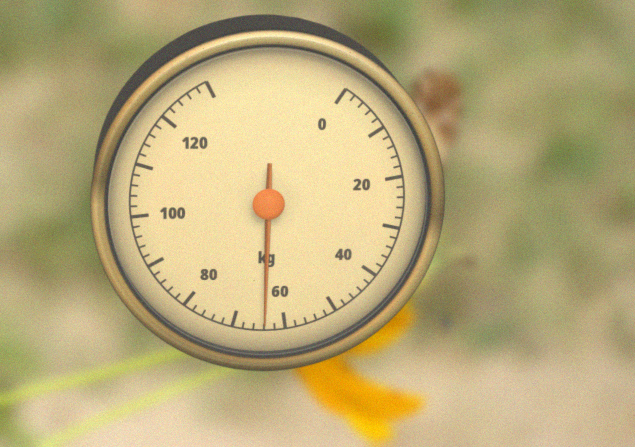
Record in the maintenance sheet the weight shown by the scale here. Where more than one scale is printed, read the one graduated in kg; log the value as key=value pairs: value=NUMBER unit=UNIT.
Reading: value=64 unit=kg
